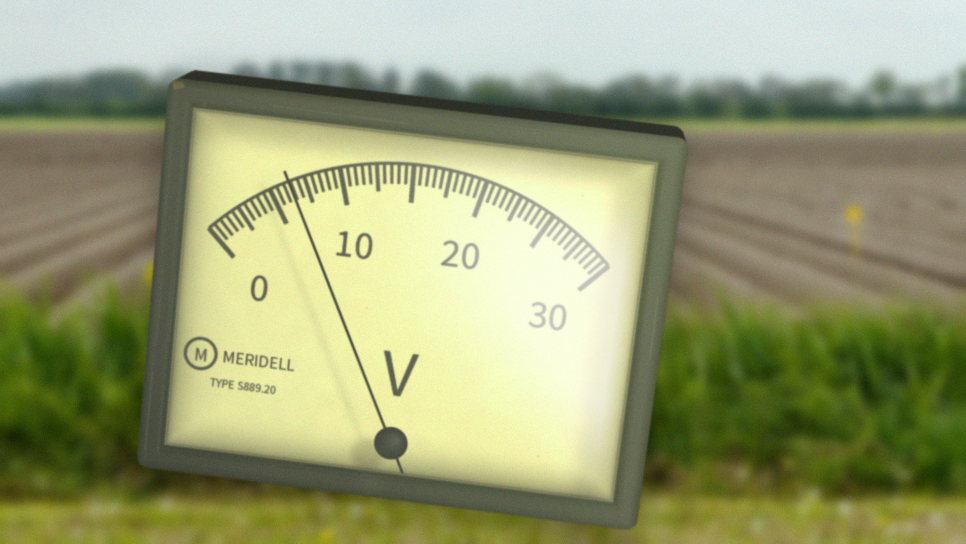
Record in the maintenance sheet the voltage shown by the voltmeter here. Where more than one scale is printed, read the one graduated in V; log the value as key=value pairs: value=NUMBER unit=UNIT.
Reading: value=6.5 unit=V
